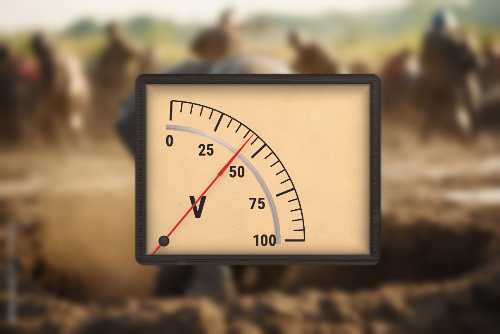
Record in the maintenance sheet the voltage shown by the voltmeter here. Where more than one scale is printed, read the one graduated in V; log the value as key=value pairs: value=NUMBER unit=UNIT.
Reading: value=42.5 unit=V
